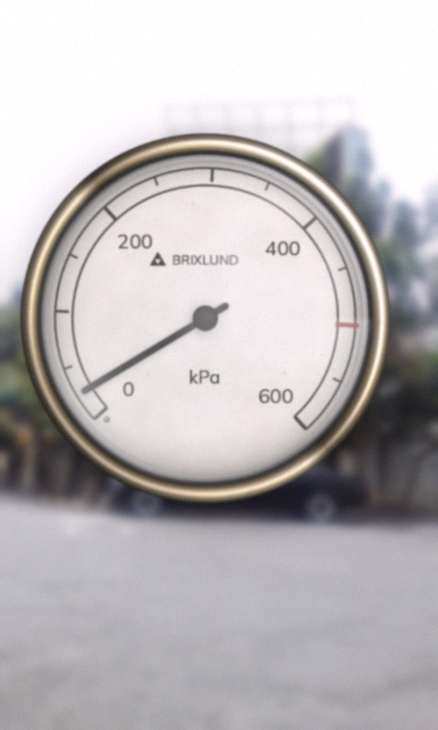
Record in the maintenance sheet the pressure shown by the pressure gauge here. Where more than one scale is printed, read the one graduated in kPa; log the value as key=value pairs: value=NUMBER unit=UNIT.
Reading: value=25 unit=kPa
